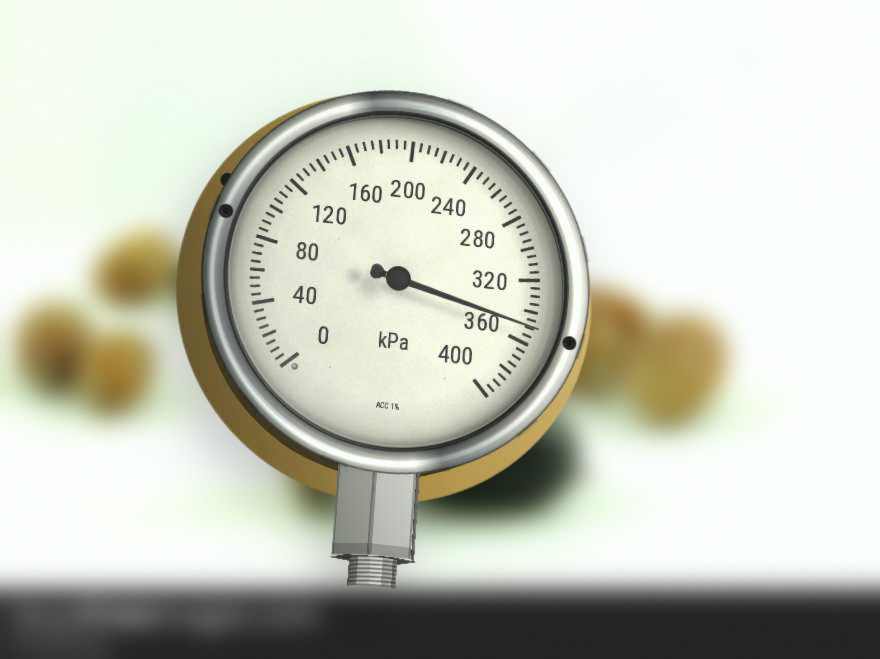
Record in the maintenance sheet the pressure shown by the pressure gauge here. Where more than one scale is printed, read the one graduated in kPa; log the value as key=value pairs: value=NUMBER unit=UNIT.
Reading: value=350 unit=kPa
